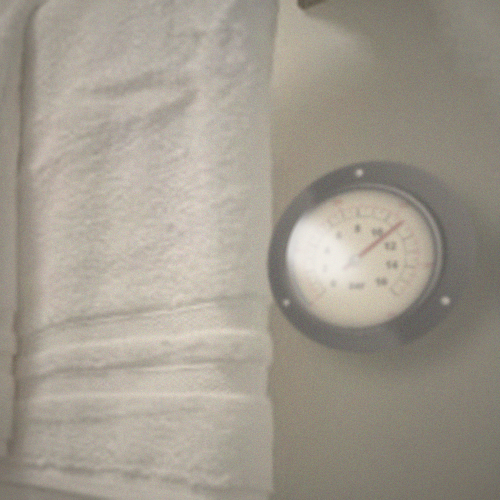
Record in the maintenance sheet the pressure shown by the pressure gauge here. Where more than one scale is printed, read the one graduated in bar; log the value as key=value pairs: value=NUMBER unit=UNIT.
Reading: value=11 unit=bar
